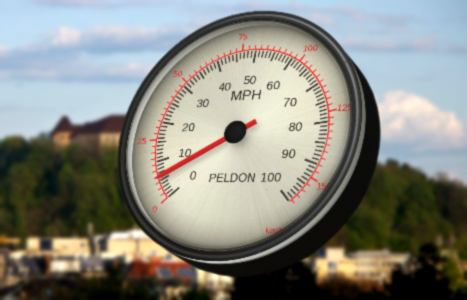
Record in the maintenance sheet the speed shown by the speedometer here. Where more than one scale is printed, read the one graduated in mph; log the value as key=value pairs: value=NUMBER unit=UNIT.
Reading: value=5 unit=mph
